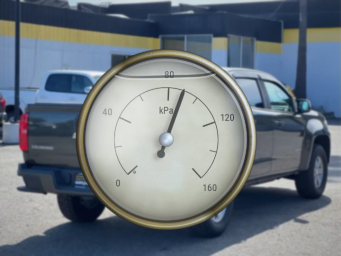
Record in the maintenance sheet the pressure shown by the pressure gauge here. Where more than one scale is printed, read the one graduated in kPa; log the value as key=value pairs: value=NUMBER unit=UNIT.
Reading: value=90 unit=kPa
